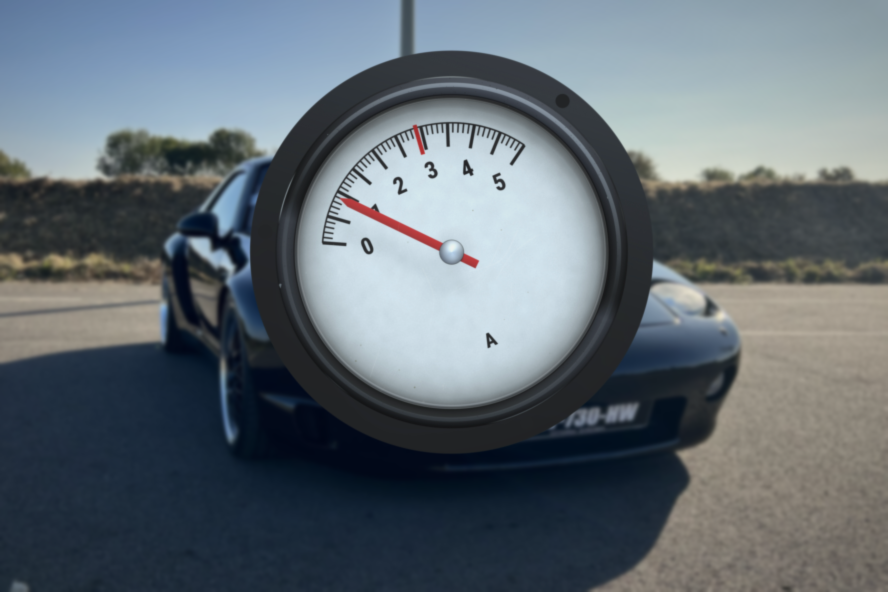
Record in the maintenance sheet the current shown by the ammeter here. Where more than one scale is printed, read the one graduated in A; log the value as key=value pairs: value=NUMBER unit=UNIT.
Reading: value=0.9 unit=A
